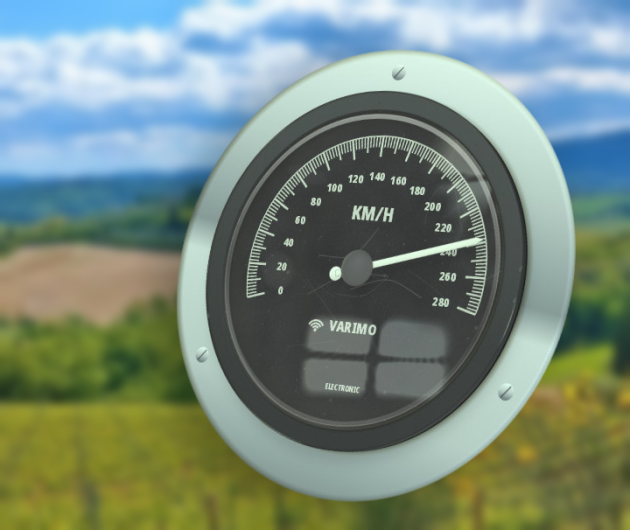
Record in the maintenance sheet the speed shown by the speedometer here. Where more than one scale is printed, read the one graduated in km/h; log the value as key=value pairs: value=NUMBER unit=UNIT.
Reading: value=240 unit=km/h
